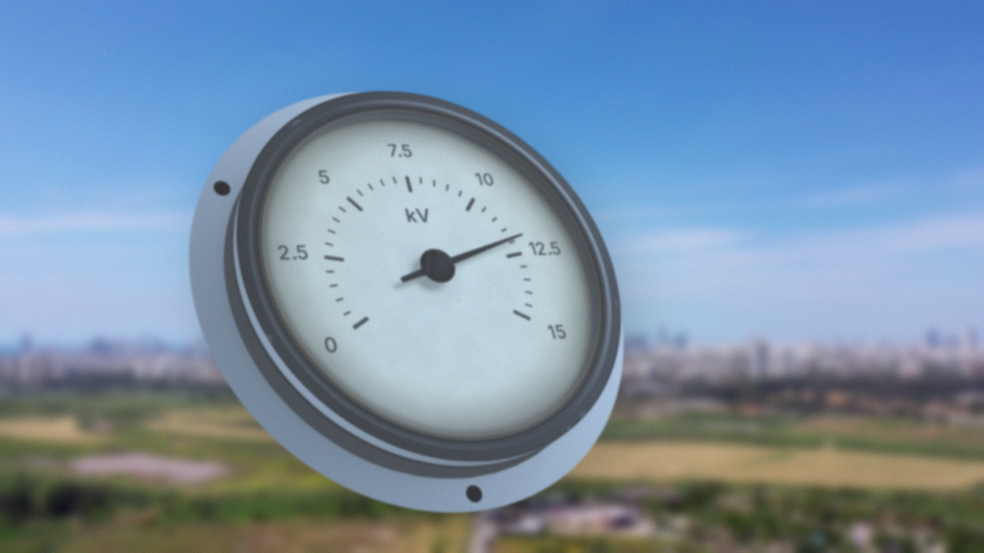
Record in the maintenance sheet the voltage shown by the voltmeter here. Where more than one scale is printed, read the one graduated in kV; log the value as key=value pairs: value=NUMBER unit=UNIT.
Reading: value=12 unit=kV
